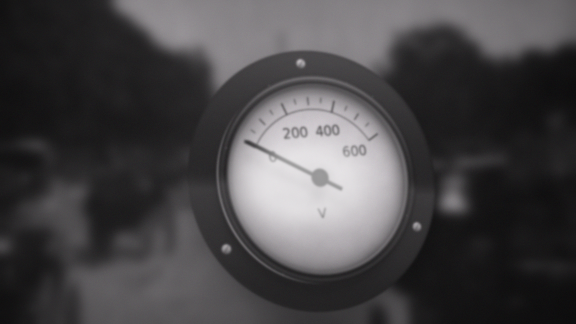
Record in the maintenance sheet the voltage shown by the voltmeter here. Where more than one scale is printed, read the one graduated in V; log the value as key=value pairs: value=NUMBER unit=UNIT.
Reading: value=0 unit=V
